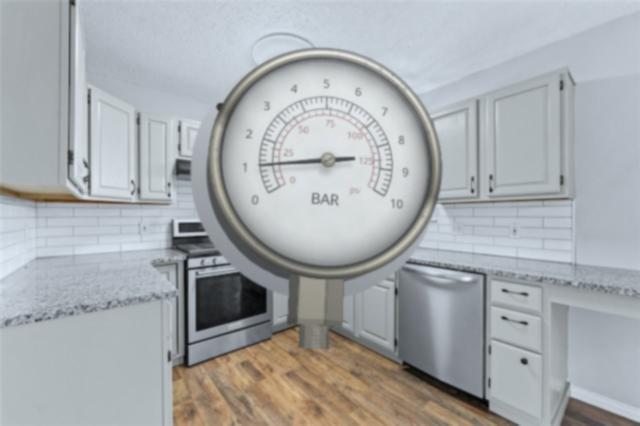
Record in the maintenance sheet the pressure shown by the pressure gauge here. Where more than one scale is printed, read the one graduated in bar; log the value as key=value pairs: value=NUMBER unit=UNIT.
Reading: value=1 unit=bar
